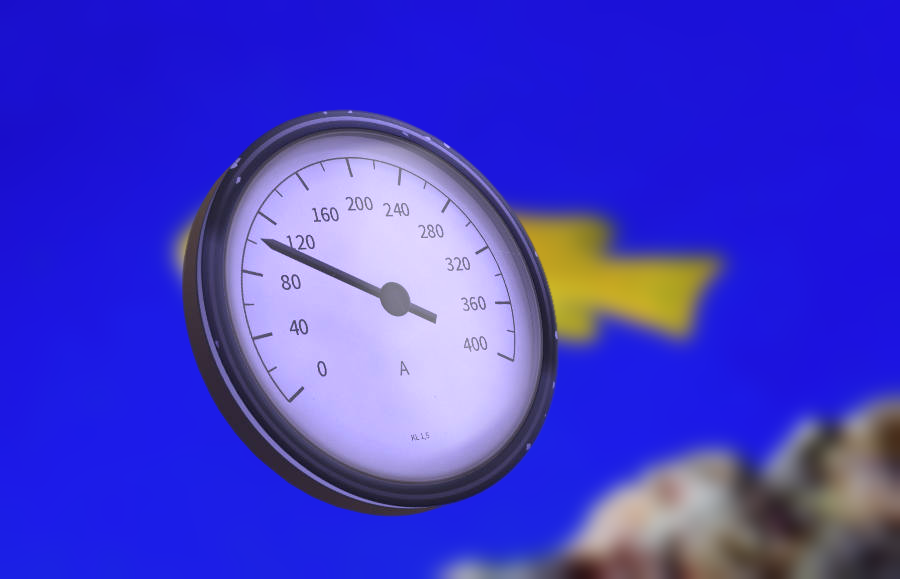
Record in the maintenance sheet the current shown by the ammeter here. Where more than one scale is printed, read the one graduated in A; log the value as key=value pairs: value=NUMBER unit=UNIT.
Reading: value=100 unit=A
